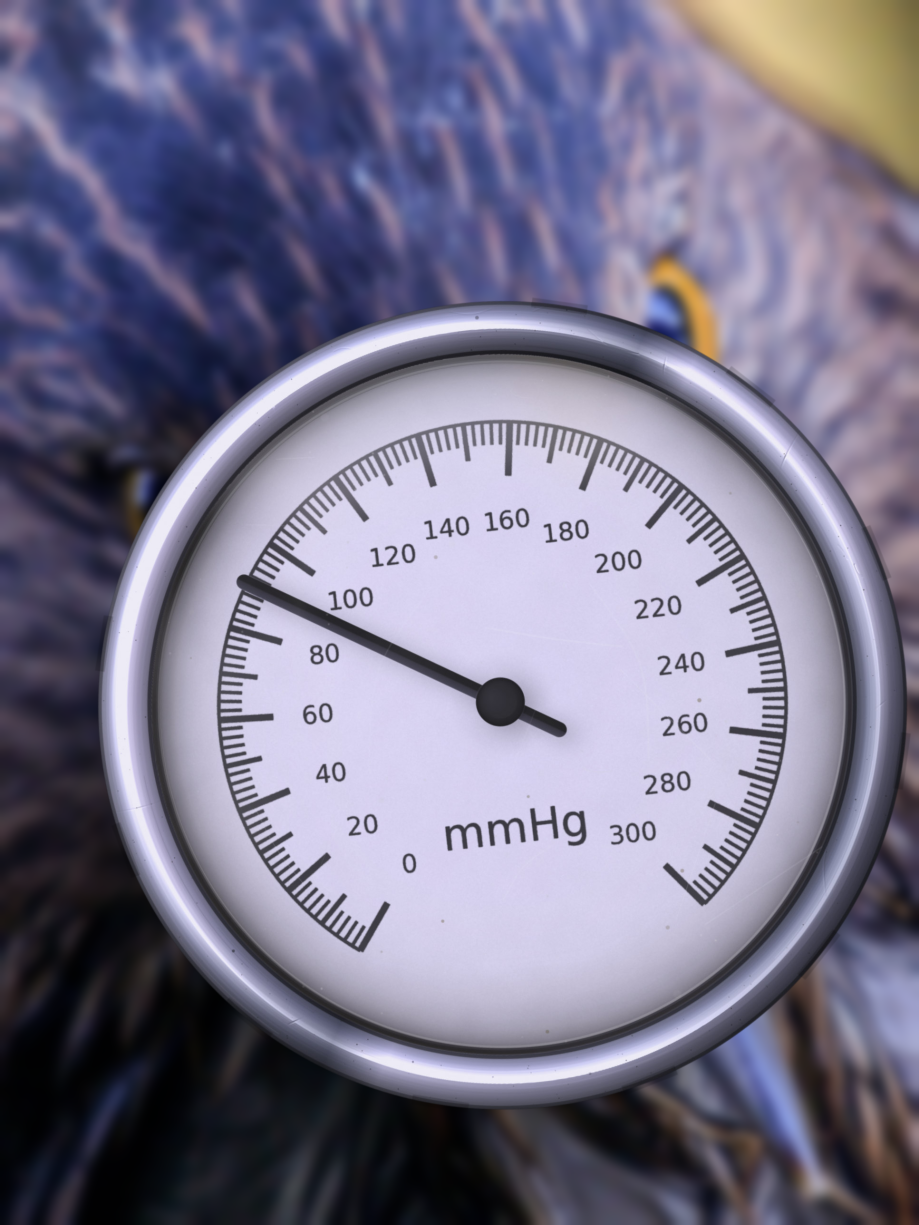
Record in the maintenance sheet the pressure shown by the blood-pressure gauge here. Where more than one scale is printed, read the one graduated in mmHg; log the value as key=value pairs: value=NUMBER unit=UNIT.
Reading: value=90 unit=mmHg
